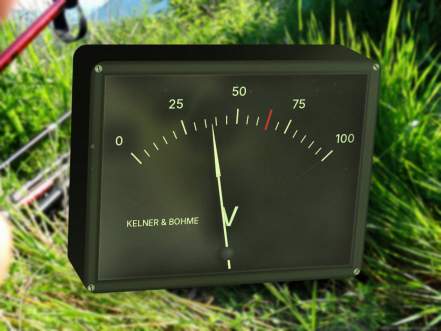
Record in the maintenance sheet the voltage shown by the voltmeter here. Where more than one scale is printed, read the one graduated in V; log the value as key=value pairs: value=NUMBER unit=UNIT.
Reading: value=37.5 unit=V
